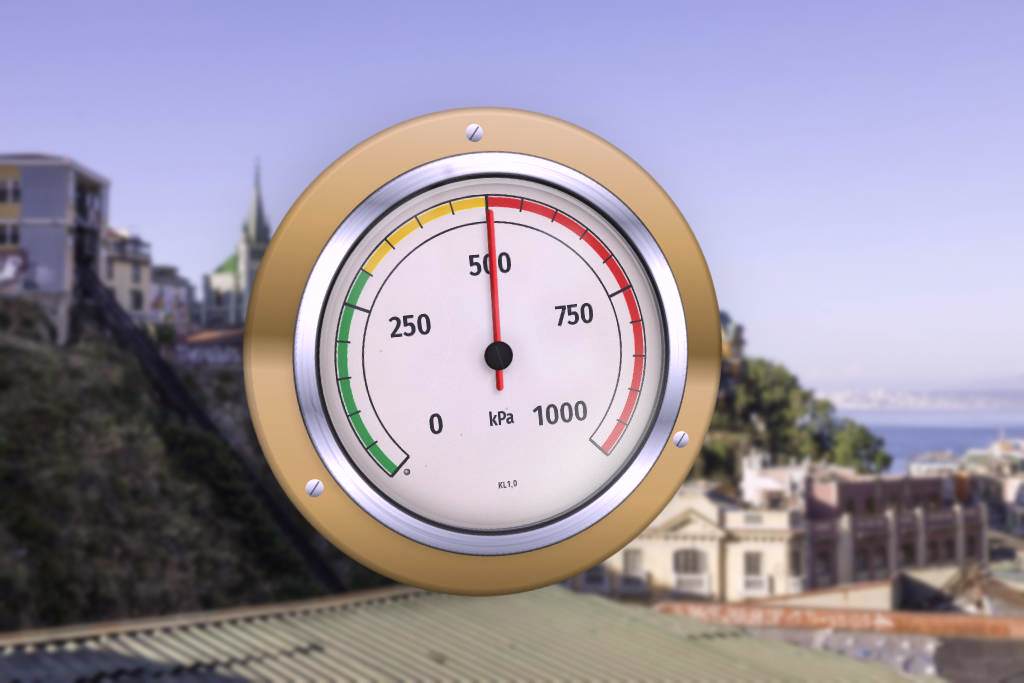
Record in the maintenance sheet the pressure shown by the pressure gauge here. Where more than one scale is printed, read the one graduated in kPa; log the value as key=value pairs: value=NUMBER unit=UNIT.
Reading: value=500 unit=kPa
